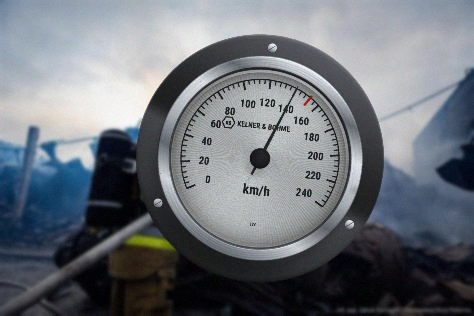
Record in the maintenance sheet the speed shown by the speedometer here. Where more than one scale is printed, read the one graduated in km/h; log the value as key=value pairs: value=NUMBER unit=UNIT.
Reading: value=140 unit=km/h
